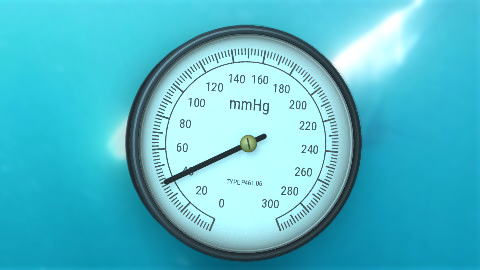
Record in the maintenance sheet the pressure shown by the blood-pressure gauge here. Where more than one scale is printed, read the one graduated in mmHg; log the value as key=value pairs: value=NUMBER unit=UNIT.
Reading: value=40 unit=mmHg
